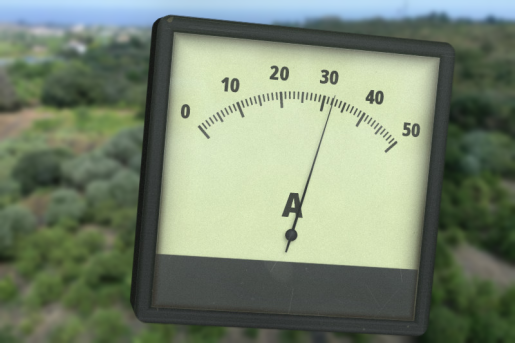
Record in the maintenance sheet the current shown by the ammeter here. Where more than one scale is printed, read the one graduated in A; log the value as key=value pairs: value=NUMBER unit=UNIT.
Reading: value=32 unit=A
